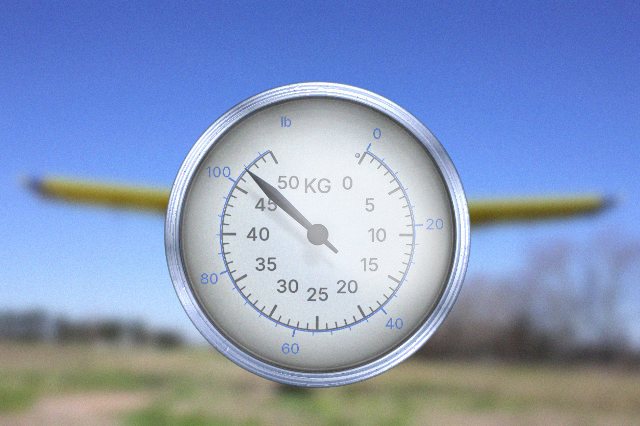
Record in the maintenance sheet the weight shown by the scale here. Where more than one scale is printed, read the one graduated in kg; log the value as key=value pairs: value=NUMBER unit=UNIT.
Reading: value=47 unit=kg
